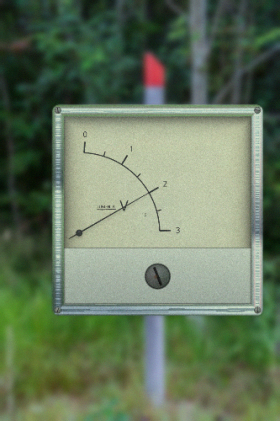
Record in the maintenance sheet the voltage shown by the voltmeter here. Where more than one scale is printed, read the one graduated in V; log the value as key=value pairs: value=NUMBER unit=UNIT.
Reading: value=2 unit=V
